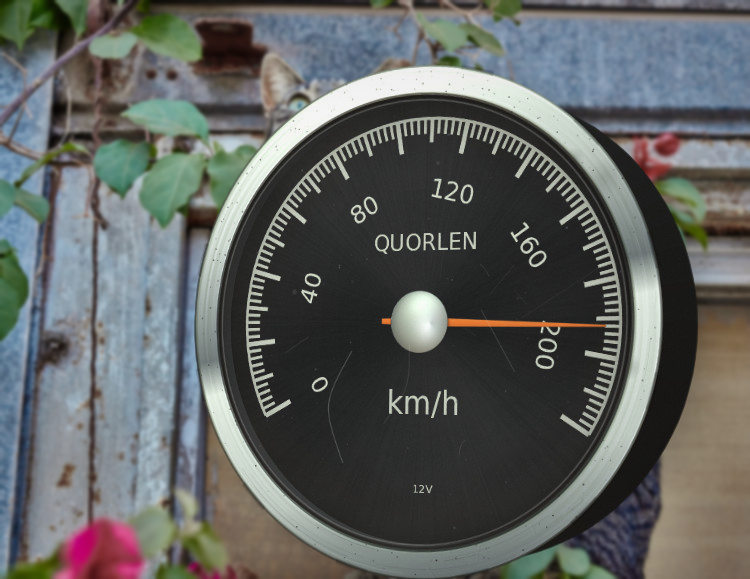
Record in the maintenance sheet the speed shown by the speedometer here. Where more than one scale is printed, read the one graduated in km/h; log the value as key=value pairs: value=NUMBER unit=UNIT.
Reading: value=192 unit=km/h
